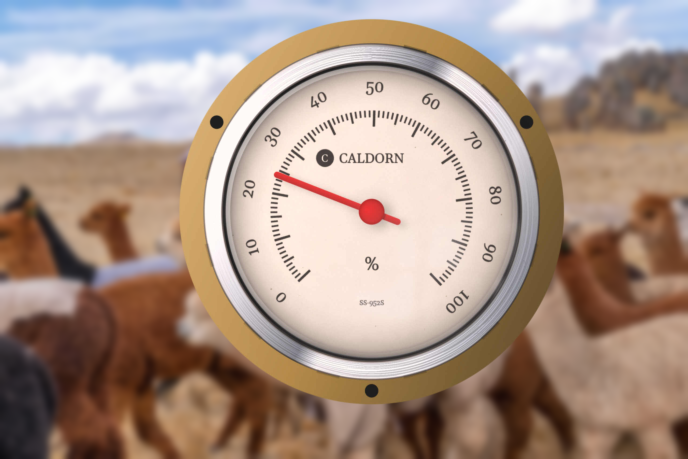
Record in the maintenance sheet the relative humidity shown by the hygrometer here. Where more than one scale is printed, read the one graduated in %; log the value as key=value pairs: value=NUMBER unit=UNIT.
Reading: value=24 unit=%
